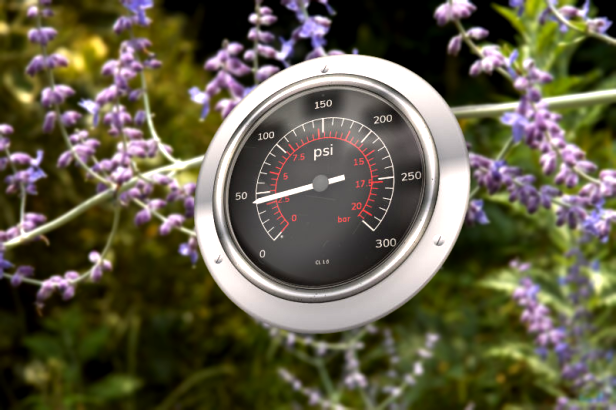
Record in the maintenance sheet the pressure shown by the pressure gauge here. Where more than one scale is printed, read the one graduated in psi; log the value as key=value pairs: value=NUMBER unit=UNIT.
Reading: value=40 unit=psi
